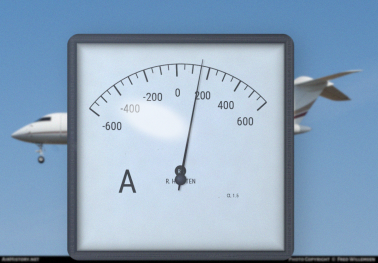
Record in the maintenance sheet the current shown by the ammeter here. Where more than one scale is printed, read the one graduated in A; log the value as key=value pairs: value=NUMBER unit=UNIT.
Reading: value=150 unit=A
